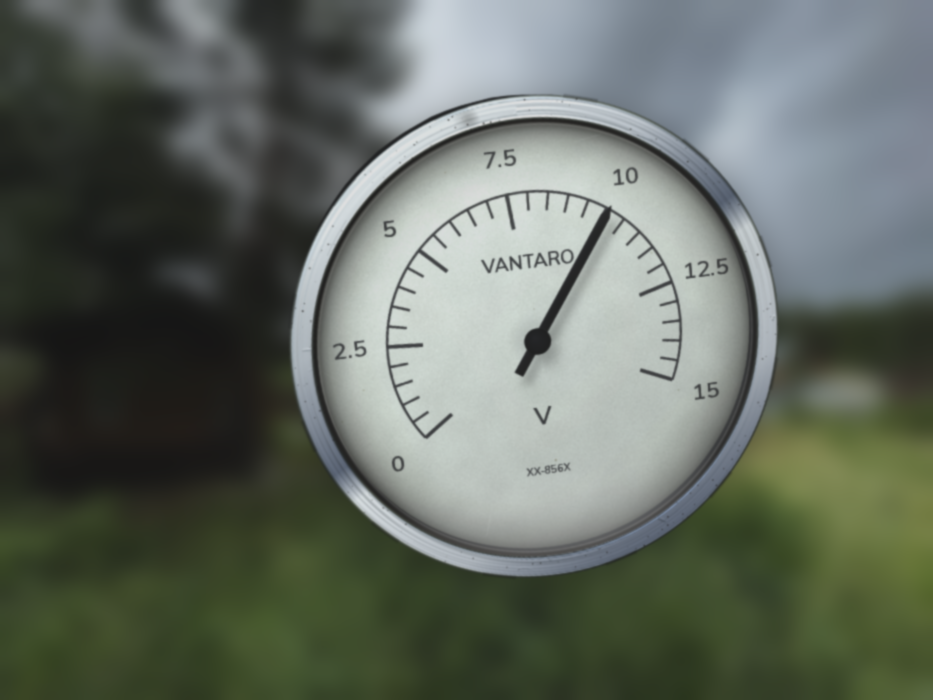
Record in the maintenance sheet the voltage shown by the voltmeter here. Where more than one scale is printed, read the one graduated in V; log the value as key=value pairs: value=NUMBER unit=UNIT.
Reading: value=10 unit=V
